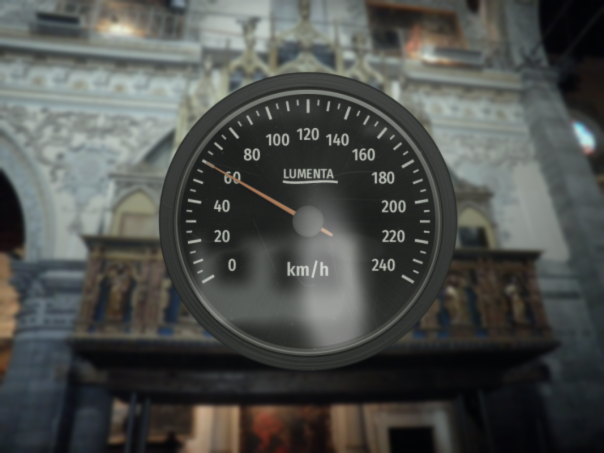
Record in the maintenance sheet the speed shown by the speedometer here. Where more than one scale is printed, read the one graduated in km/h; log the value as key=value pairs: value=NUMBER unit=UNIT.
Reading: value=60 unit=km/h
